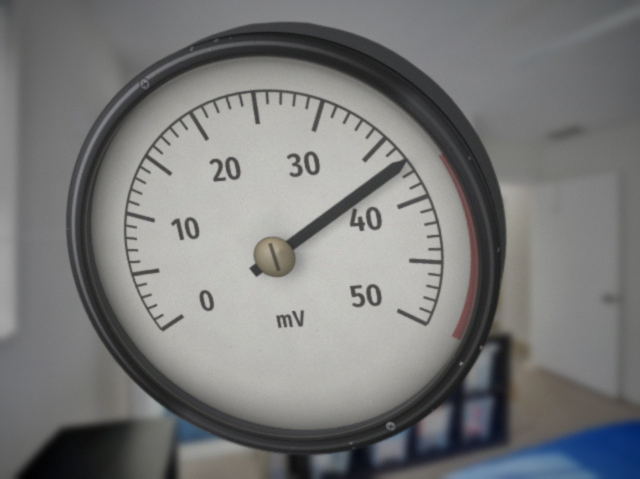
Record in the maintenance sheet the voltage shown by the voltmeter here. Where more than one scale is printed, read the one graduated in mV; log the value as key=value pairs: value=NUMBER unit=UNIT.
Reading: value=37 unit=mV
